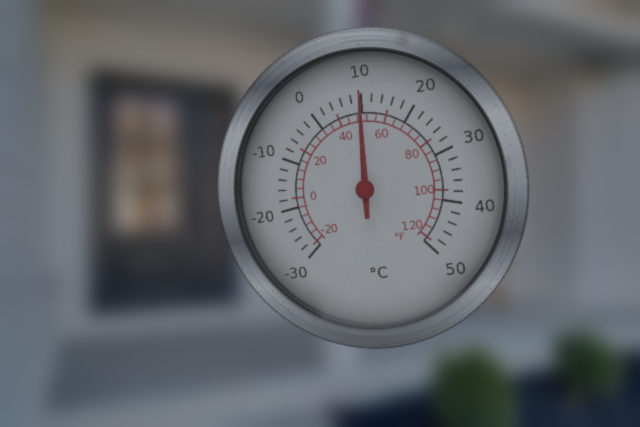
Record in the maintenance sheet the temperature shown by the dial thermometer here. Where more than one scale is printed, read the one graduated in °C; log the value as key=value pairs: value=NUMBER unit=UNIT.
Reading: value=10 unit=°C
